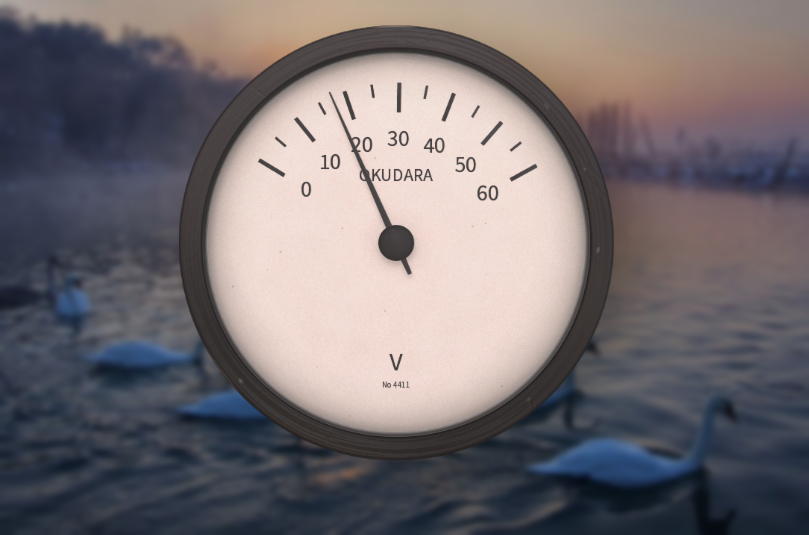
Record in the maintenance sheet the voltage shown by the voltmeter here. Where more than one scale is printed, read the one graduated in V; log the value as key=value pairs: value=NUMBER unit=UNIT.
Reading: value=17.5 unit=V
